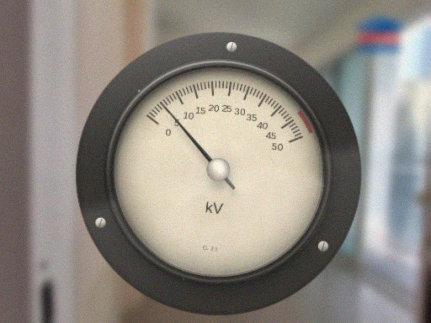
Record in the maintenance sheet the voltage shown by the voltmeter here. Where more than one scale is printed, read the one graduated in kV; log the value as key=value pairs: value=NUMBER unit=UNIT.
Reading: value=5 unit=kV
